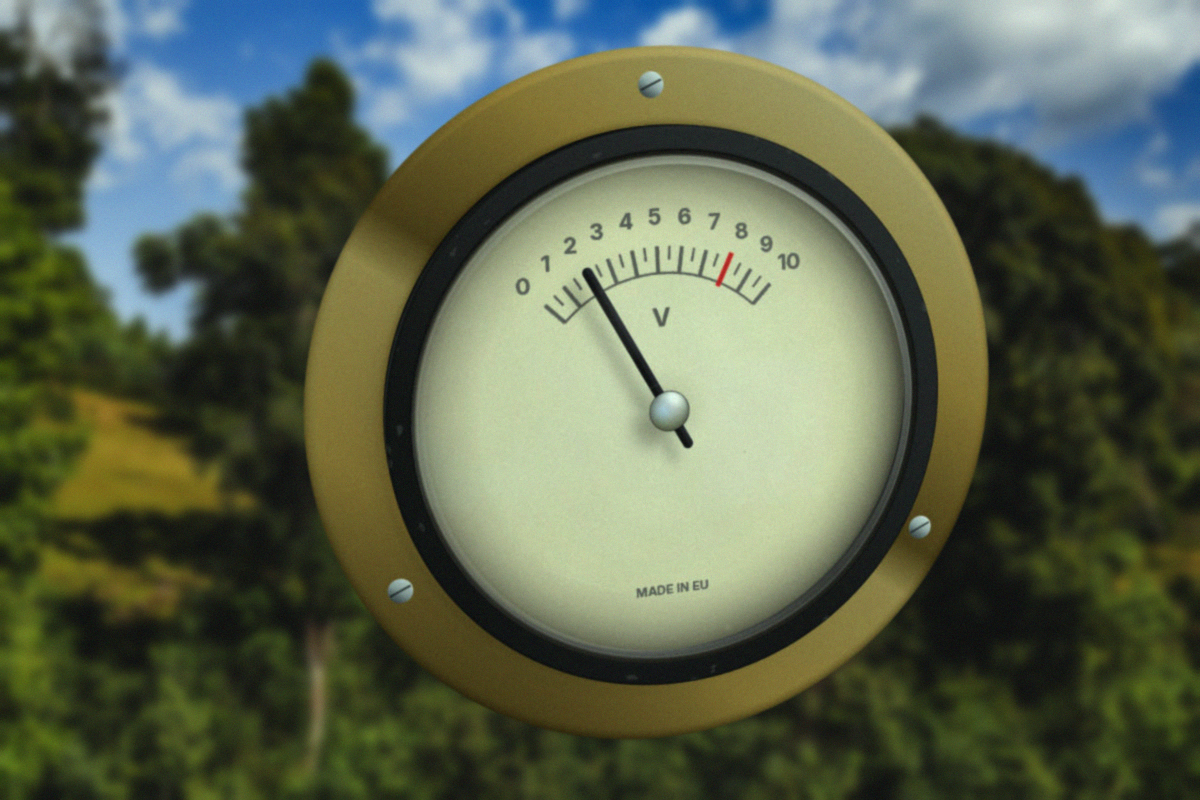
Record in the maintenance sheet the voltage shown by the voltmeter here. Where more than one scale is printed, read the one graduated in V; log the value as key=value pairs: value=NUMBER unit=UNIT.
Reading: value=2 unit=V
